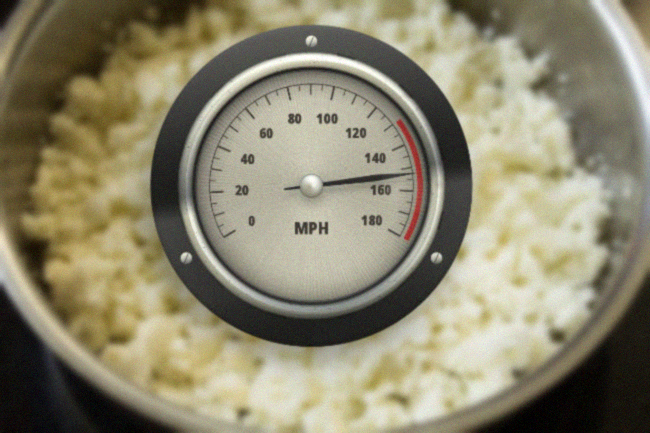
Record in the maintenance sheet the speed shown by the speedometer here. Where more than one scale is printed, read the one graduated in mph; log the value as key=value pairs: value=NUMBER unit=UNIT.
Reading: value=152.5 unit=mph
